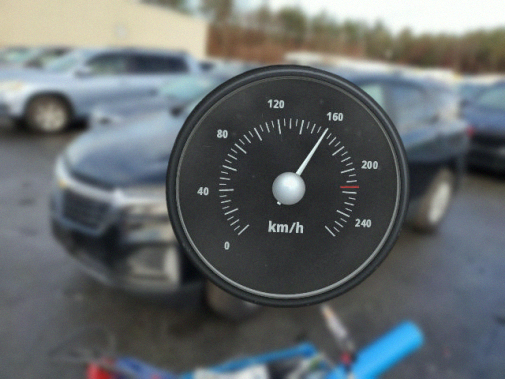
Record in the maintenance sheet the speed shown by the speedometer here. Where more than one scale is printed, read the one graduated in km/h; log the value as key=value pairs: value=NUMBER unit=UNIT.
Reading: value=160 unit=km/h
